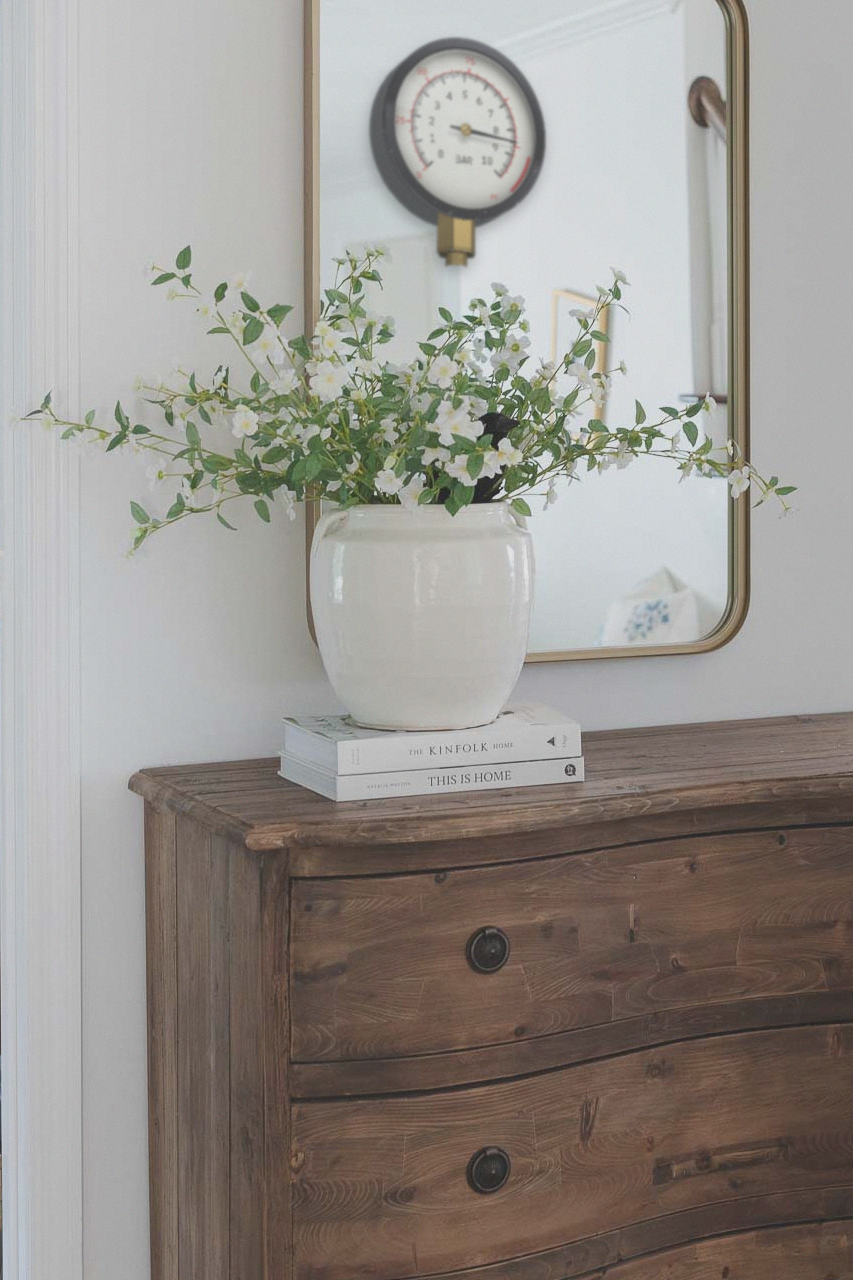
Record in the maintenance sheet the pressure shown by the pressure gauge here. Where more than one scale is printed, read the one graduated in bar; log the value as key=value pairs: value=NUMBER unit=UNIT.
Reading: value=8.5 unit=bar
